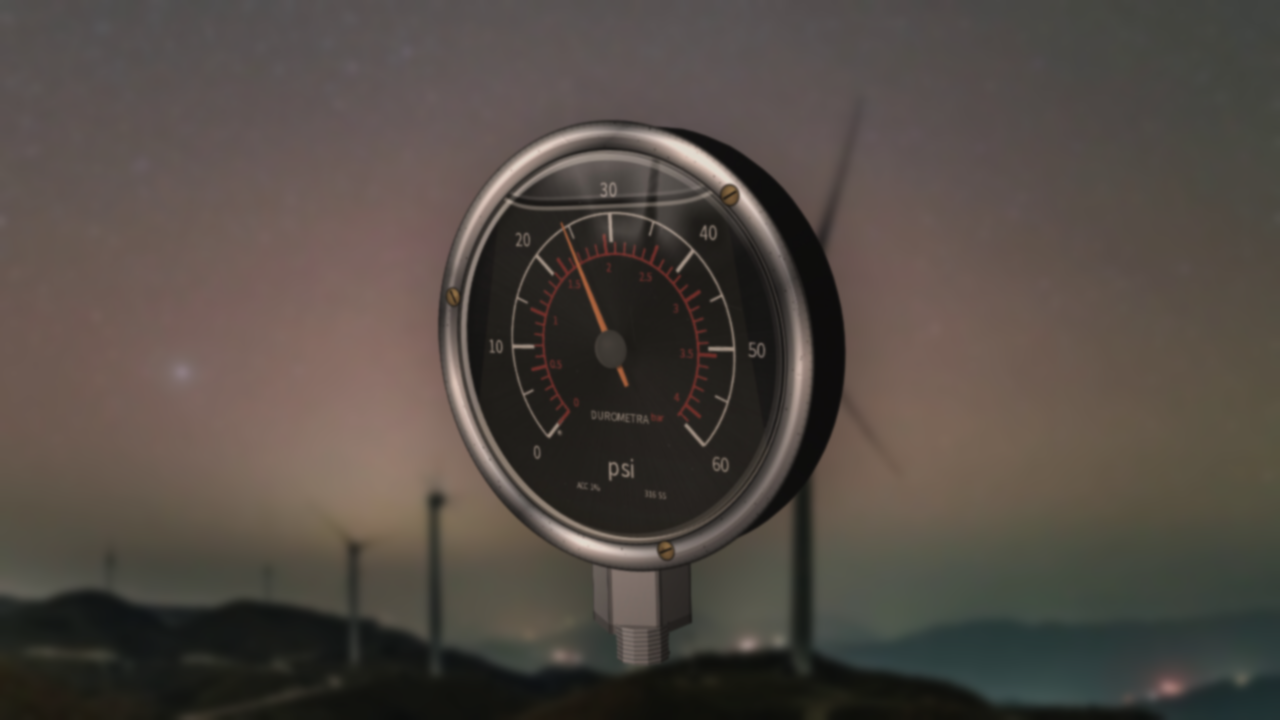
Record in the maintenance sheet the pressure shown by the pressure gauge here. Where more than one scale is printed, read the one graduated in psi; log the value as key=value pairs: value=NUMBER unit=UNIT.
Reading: value=25 unit=psi
